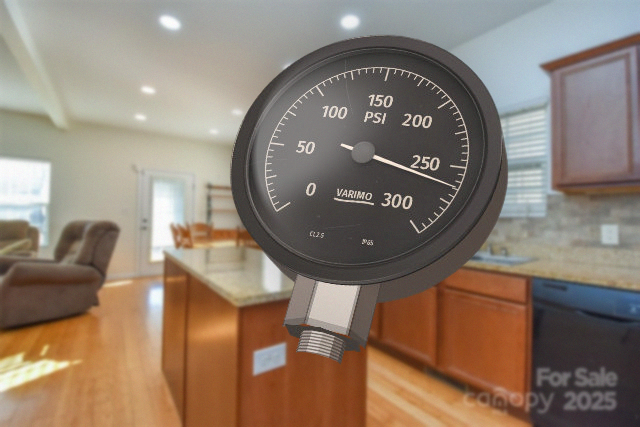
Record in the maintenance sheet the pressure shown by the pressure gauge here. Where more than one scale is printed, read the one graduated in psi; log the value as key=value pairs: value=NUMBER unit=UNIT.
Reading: value=265 unit=psi
